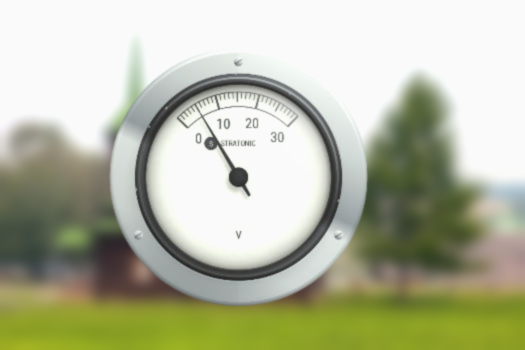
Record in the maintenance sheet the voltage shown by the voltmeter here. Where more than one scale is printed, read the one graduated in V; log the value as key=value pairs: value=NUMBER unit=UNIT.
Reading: value=5 unit=V
